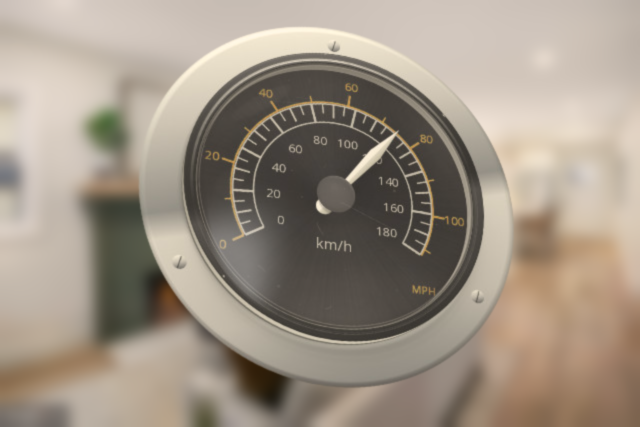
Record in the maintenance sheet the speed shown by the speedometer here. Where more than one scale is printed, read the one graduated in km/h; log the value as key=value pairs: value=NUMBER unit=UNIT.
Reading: value=120 unit=km/h
